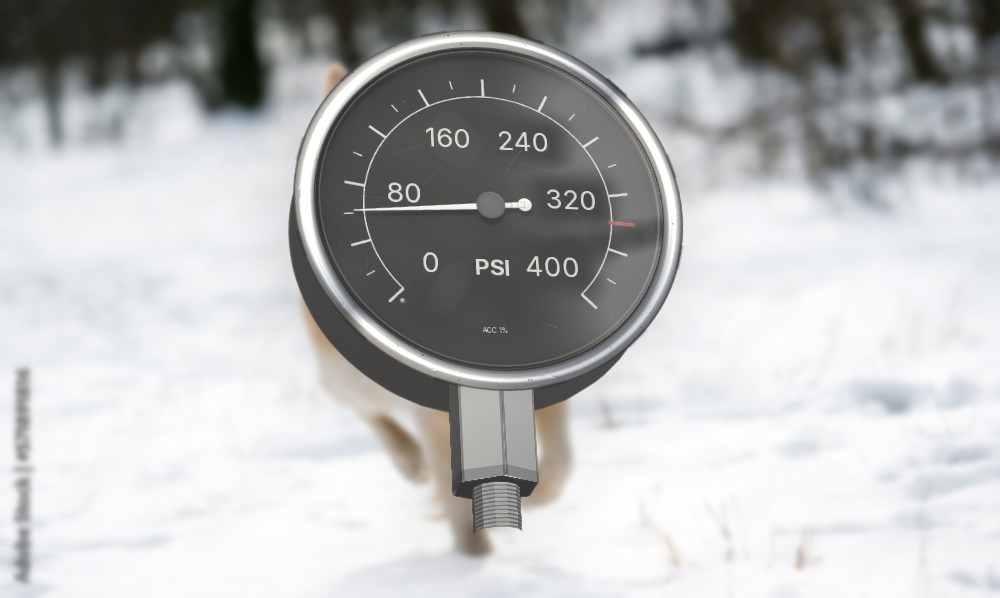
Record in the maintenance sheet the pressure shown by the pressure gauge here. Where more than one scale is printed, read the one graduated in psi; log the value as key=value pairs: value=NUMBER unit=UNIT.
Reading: value=60 unit=psi
